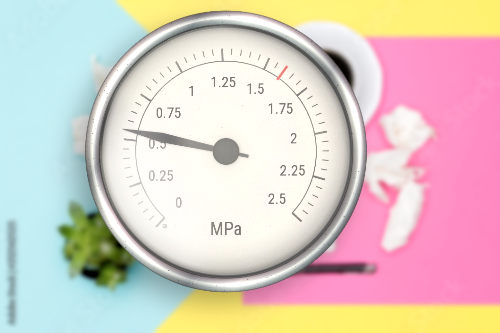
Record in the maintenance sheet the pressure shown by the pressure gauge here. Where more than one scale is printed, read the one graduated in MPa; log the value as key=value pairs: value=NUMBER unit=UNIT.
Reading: value=0.55 unit=MPa
